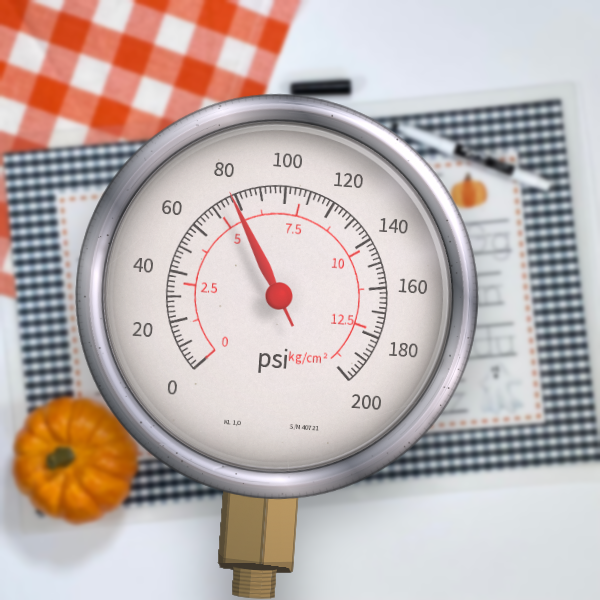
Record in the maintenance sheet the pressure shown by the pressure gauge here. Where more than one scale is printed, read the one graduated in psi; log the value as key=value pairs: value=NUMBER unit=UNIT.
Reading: value=78 unit=psi
